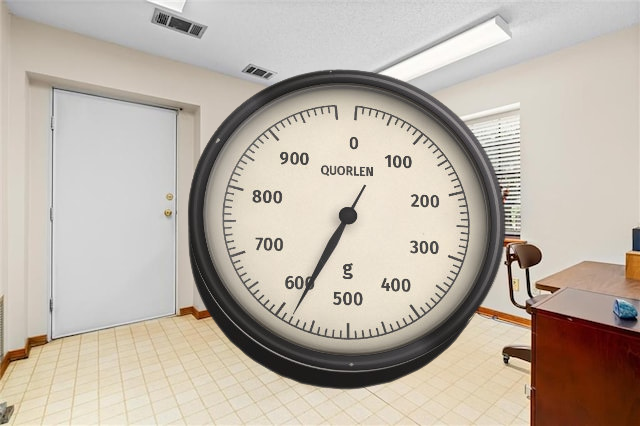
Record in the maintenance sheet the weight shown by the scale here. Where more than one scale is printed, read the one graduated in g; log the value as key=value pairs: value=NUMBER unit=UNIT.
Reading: value=580 unit=g
